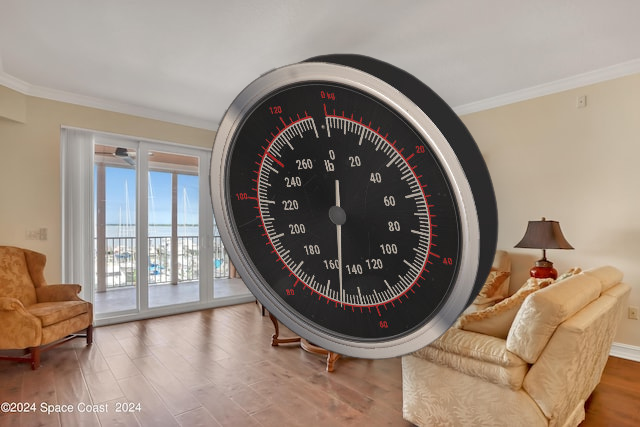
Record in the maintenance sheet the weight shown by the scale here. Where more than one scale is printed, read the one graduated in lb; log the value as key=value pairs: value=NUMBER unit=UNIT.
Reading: value=150 unit=lb
